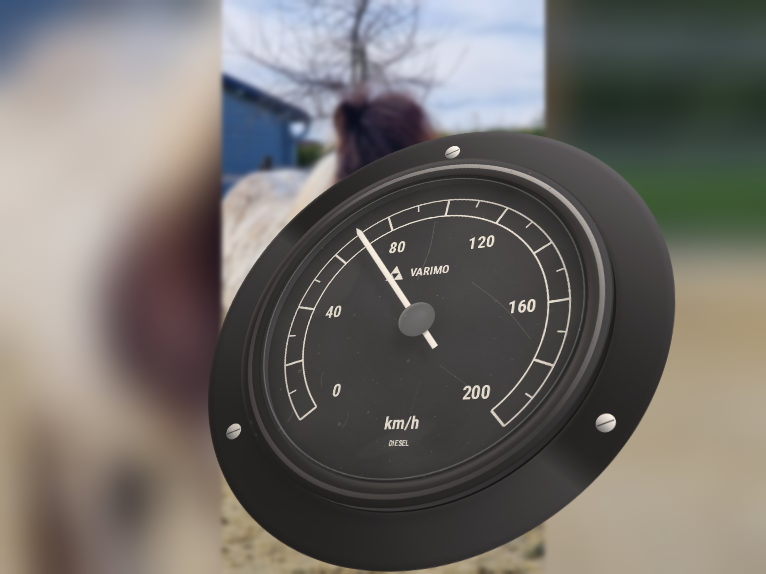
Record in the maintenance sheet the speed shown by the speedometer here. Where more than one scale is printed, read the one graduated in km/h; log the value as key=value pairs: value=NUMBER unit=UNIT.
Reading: value=70 unit=km/h
